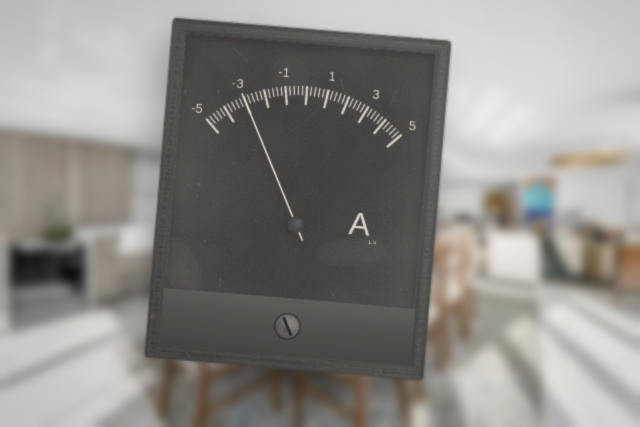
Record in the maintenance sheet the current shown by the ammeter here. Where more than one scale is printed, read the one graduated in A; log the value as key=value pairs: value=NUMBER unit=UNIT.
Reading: value=-3 unit=A
